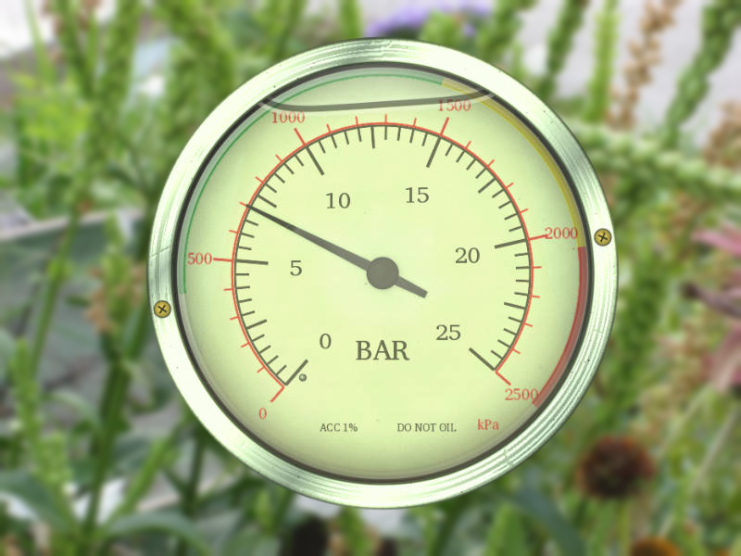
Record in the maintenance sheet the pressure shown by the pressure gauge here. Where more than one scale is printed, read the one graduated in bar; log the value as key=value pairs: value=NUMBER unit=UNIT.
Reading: value=7 unit=bar
